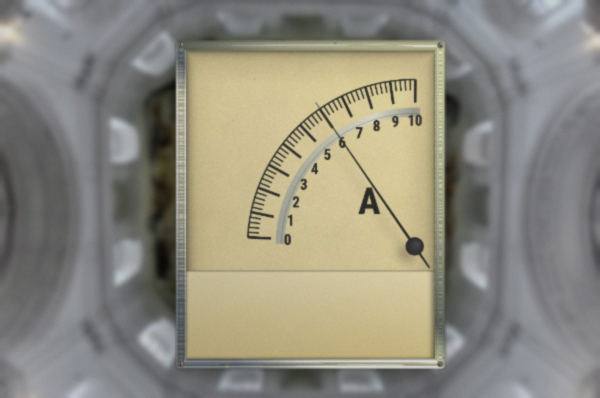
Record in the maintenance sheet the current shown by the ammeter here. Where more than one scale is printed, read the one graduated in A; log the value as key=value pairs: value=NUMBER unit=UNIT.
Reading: value=6 unit=A
